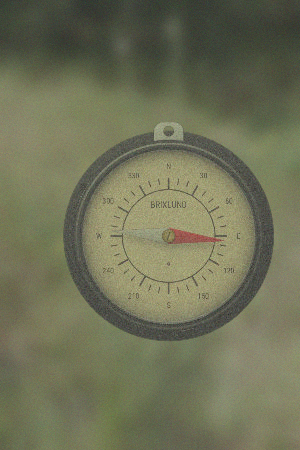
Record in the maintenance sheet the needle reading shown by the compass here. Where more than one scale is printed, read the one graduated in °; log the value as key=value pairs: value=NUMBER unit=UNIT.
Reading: value=95 unit=°
